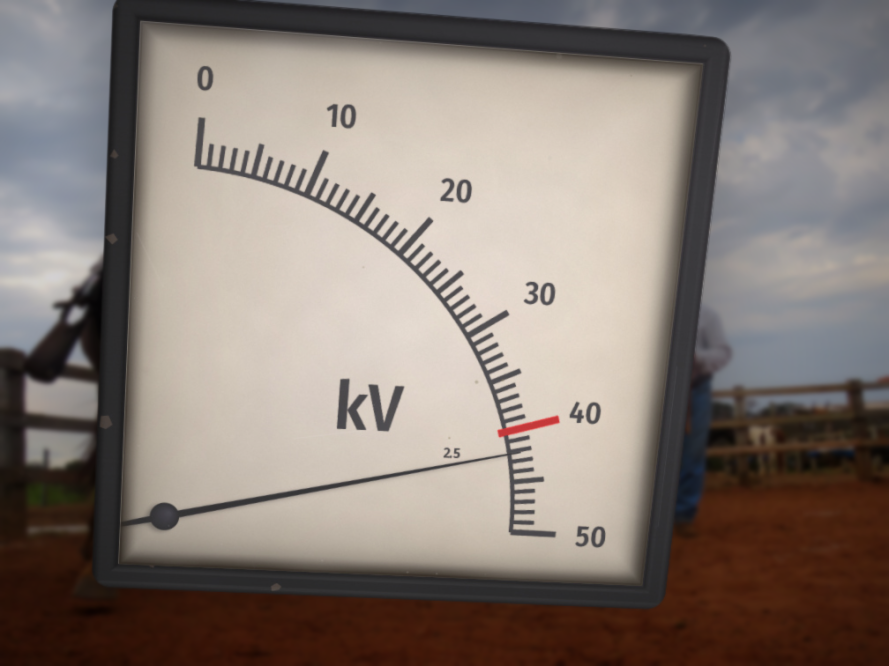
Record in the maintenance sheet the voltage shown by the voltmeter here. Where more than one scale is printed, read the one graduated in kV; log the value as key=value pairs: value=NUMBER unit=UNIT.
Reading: value=42 unit=kV
